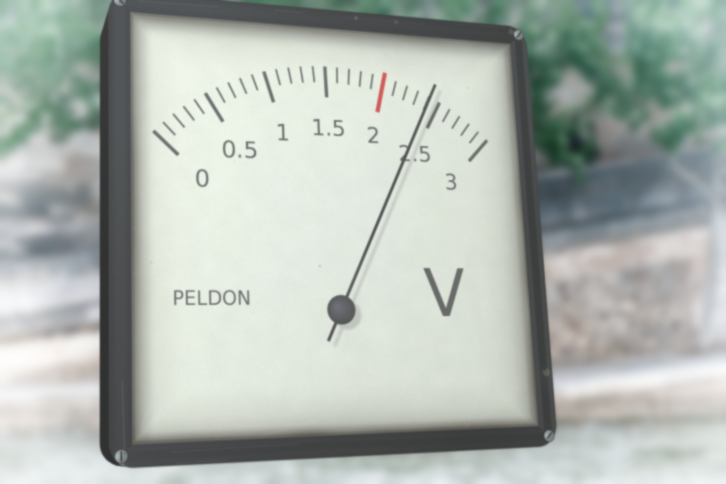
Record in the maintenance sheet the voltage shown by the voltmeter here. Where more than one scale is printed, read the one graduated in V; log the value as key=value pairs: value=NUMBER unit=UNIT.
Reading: value=2.4 unit=V
